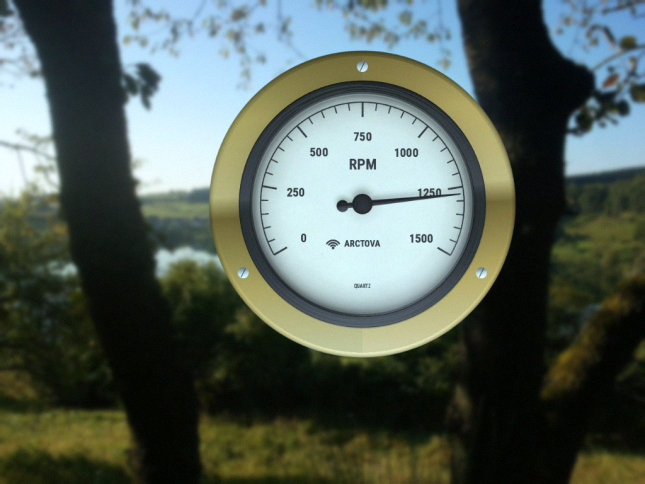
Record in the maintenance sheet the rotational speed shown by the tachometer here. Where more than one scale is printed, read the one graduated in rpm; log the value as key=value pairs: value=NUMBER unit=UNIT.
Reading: value=1275 unit=rpm
